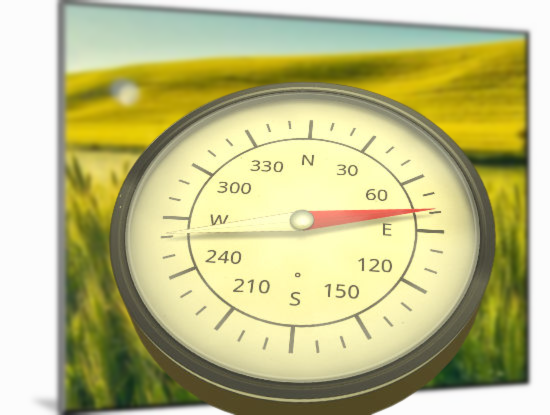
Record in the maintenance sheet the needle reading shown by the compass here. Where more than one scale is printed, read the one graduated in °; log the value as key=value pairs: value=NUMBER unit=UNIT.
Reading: value=80 unit=°
